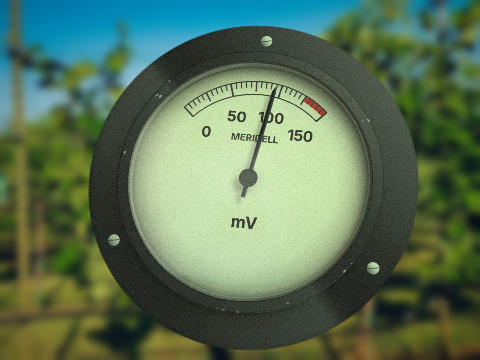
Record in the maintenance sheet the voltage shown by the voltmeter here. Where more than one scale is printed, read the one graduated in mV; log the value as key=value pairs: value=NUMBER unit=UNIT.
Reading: value=95 unit=mV
